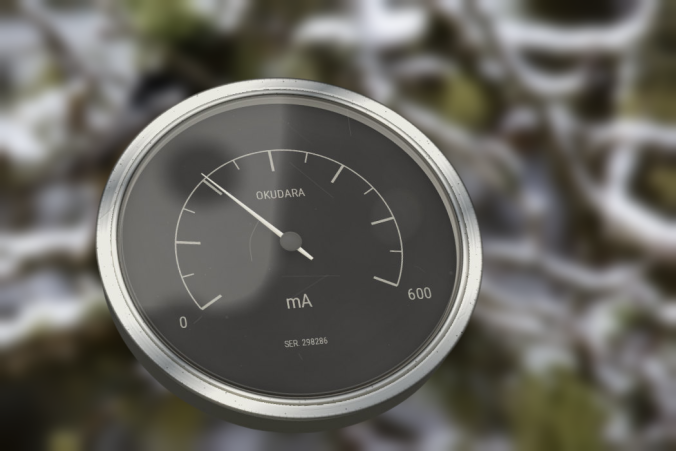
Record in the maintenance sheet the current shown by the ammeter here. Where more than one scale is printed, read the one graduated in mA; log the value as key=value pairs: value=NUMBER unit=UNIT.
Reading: value=200 unit=mA
